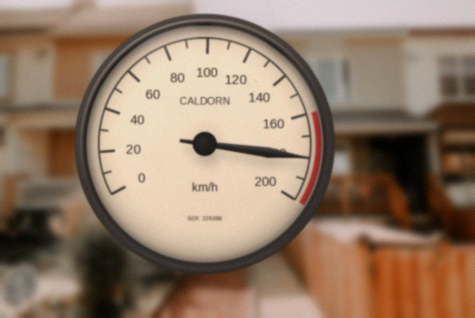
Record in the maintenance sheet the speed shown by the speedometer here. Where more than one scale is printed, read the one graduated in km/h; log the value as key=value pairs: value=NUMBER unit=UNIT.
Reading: value=180 unit=km/h
